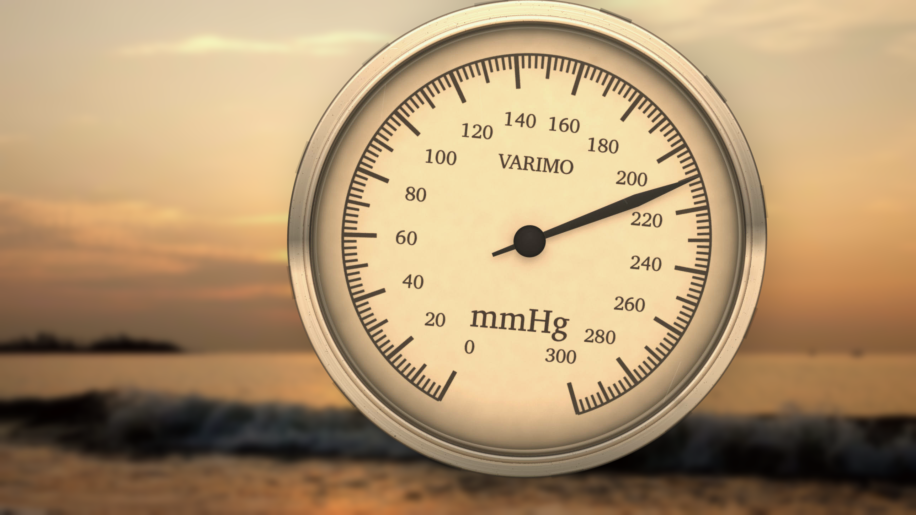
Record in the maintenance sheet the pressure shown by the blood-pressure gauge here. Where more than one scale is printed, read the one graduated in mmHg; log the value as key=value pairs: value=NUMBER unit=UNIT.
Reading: value=210 unit=mmHg
